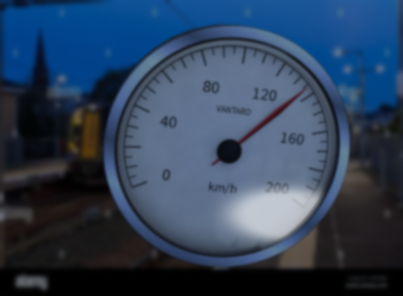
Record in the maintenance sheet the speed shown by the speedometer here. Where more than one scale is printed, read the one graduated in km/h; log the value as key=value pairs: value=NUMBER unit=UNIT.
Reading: value=135 unit=km/h
